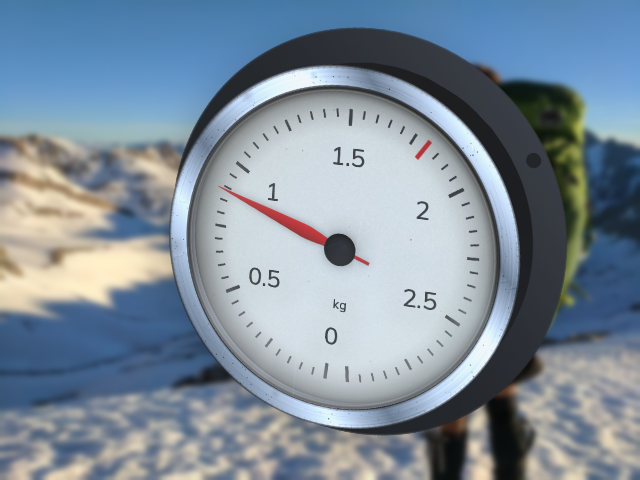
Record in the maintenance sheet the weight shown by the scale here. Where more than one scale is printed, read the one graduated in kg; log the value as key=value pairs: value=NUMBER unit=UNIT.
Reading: value=0.9 unit=kg
